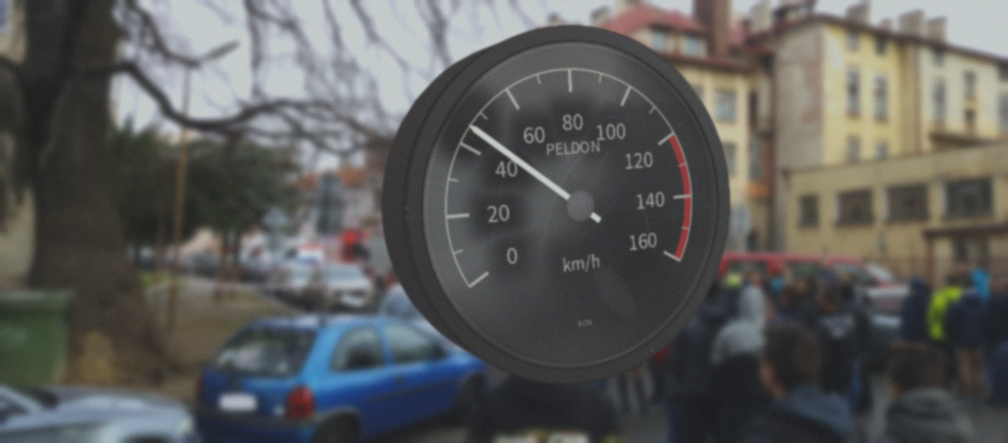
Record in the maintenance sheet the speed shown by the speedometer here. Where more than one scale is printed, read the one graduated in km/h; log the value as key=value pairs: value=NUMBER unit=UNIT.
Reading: value=45 unit=km/h
